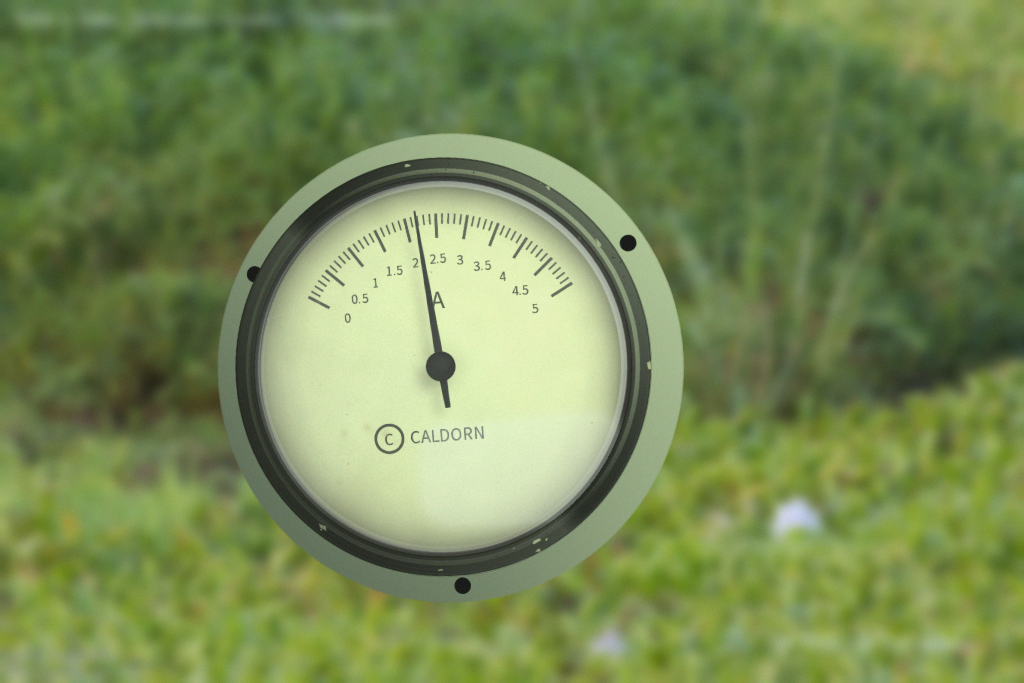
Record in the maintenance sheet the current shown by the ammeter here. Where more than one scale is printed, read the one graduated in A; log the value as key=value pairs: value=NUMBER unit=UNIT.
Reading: value=2.2 unit=A
